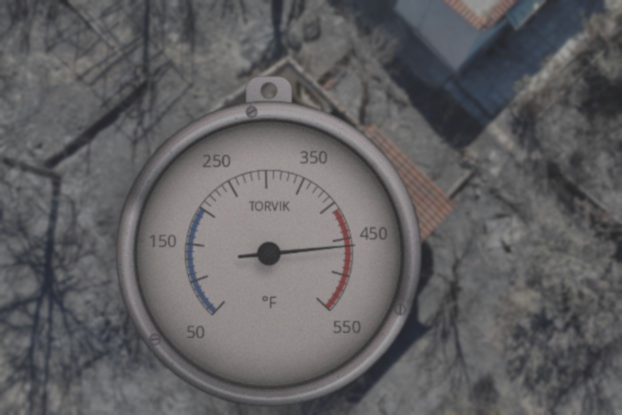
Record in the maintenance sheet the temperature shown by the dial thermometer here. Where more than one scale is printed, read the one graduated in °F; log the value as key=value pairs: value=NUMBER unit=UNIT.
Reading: value=460 unit=°F
